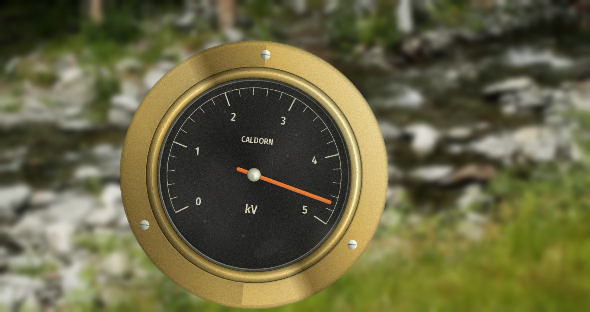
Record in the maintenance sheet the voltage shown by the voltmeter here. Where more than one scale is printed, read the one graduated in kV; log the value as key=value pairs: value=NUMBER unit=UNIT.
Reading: value=4.7 unit=kV
